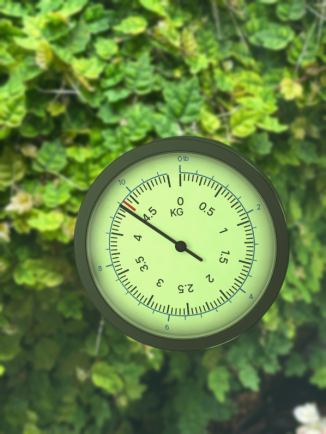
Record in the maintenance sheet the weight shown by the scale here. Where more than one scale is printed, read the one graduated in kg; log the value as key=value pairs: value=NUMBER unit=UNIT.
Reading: value=4.35 unit=kg
